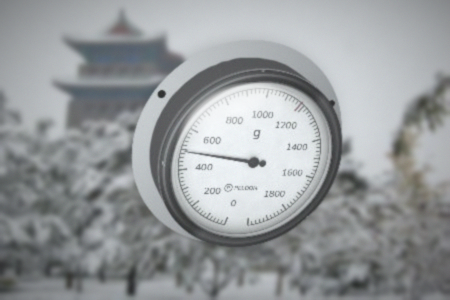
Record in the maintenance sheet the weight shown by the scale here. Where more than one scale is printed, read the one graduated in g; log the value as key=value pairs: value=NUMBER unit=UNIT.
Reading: value=500 unit=g
